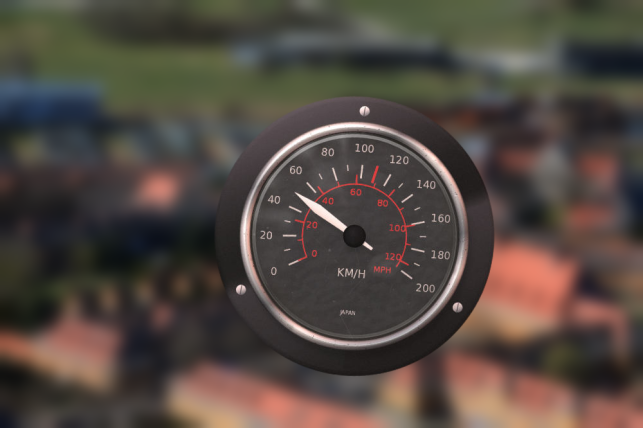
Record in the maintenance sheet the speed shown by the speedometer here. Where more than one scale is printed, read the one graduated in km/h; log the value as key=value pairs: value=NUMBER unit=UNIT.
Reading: value=50 unit=km/h
